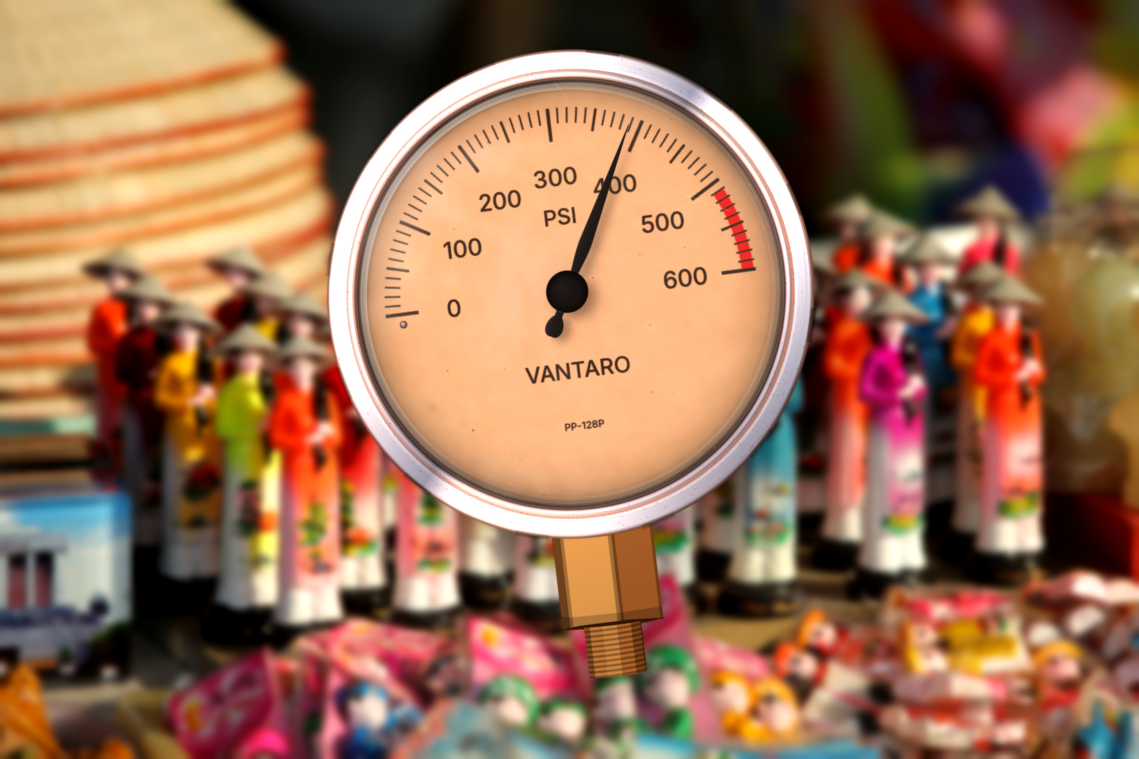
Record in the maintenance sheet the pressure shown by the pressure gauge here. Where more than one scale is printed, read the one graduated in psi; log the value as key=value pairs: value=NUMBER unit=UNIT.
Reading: value=390 unit=psi
